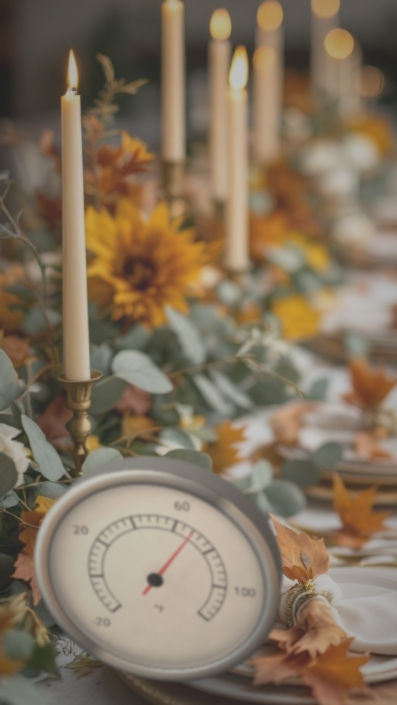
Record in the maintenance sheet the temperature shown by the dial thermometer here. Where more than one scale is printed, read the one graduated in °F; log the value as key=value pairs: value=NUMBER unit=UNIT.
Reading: value=68 unit=°F
